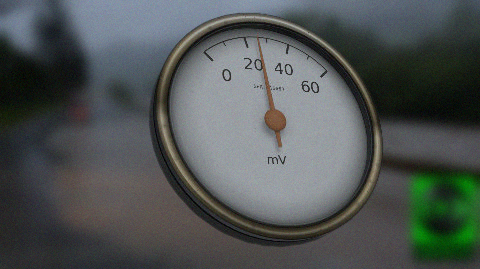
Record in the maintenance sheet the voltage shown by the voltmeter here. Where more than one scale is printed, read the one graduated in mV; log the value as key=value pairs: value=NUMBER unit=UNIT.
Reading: value=25 unit=mV
